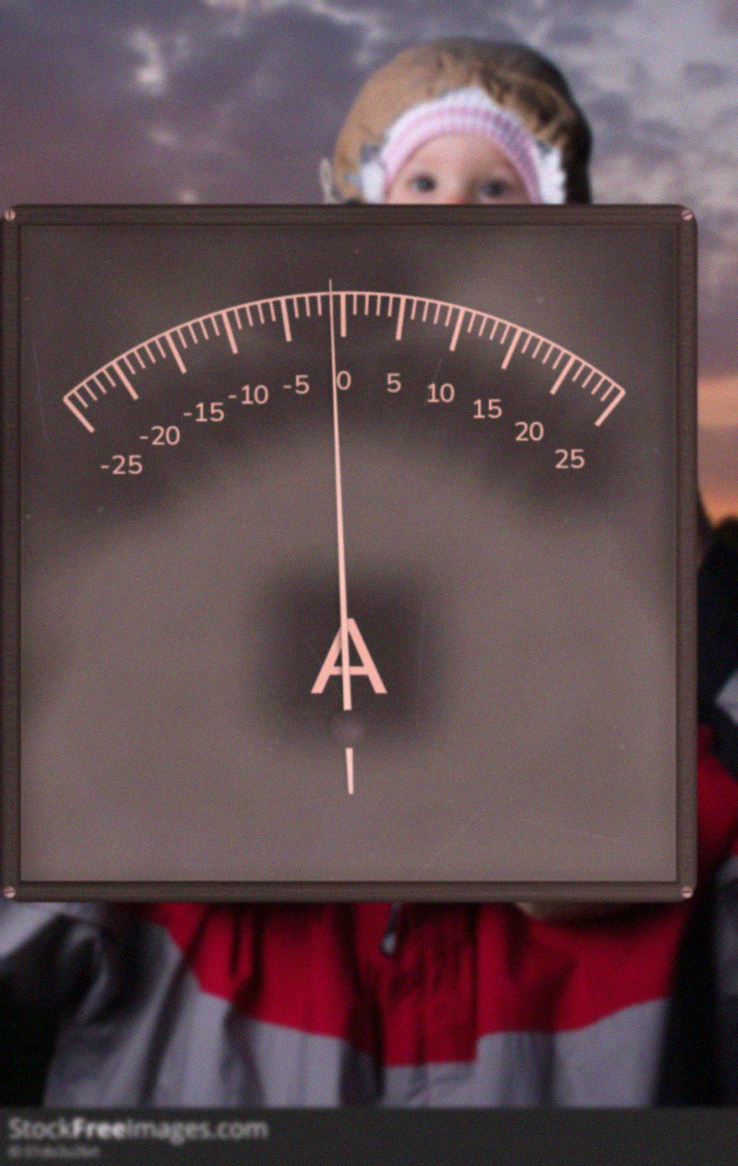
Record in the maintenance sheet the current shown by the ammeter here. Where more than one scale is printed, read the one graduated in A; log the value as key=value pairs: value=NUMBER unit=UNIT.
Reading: value=-1 unit=A
